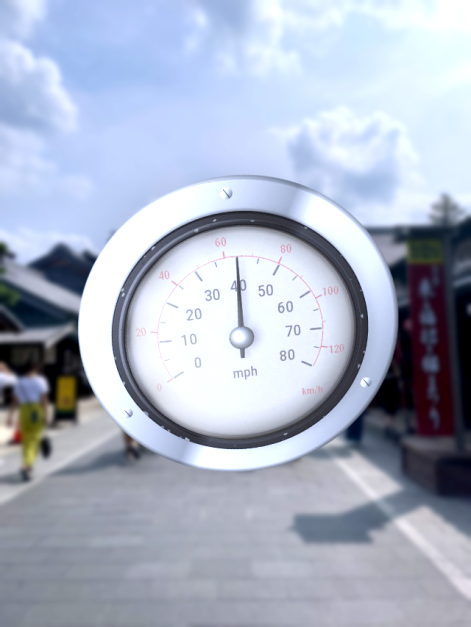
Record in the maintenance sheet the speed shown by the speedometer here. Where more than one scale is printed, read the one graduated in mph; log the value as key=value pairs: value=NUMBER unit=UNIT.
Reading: value=40 unit=mph
